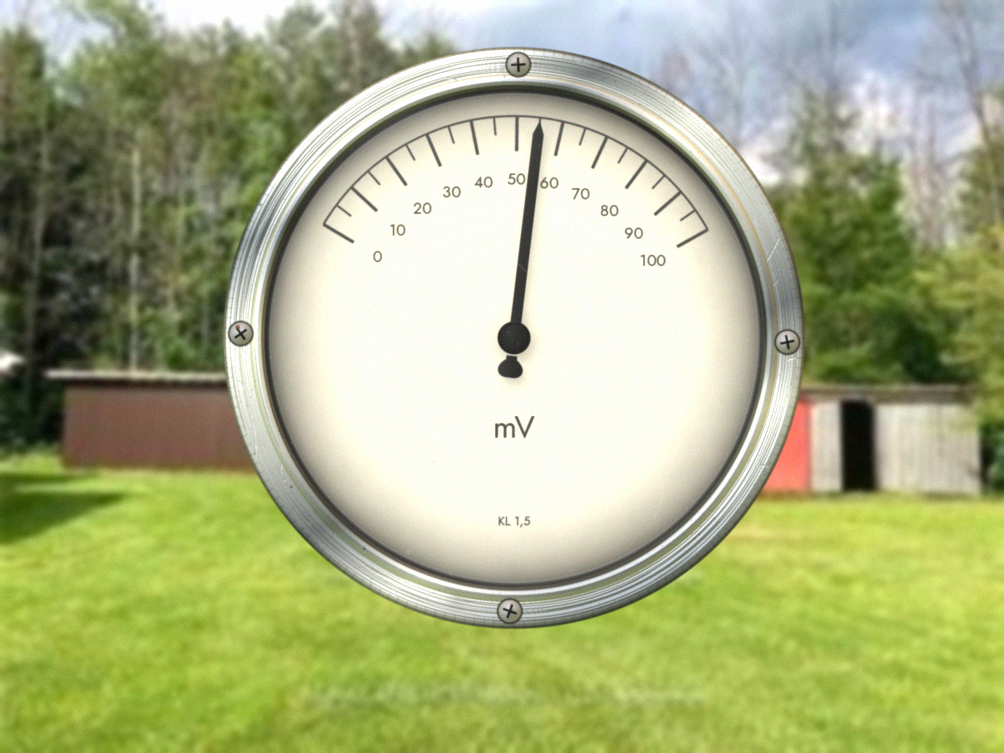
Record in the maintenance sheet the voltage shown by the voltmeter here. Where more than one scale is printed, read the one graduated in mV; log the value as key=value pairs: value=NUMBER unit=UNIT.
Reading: value=55 unit=mV
